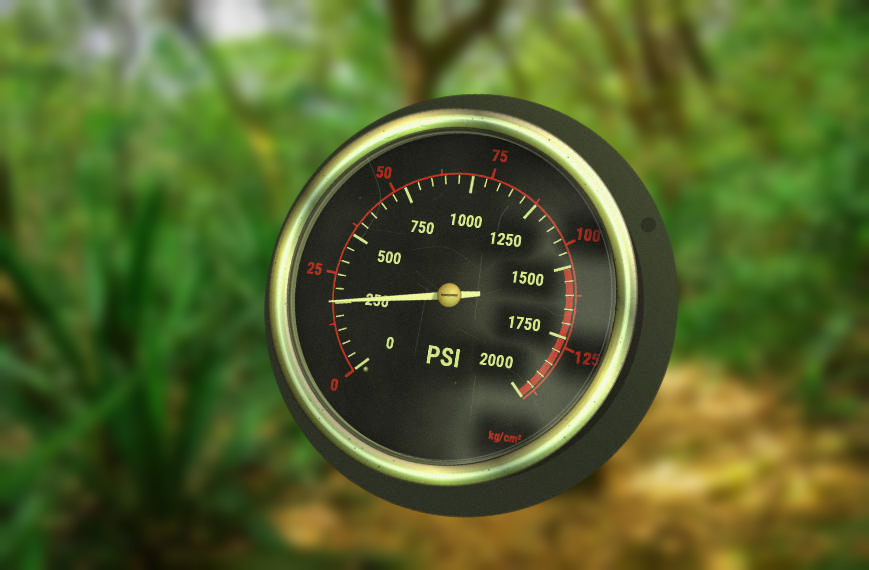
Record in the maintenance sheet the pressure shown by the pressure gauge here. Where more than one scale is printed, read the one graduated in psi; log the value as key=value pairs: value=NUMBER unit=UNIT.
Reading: value=250 unit=psi
